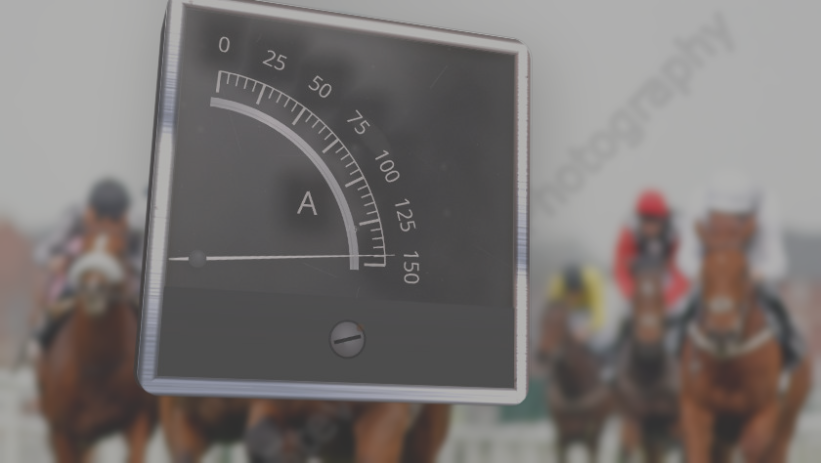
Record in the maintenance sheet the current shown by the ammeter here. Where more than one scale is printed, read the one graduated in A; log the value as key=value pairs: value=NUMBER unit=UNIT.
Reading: value=145 unit=A
